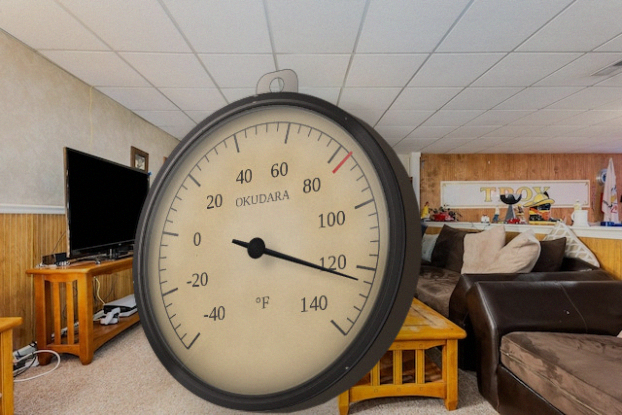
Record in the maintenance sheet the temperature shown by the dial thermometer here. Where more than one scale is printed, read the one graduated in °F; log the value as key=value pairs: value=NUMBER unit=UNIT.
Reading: value=124 unit=°F
